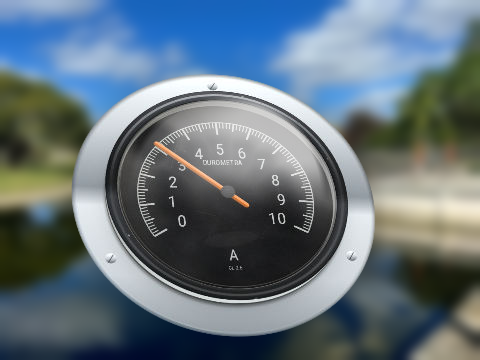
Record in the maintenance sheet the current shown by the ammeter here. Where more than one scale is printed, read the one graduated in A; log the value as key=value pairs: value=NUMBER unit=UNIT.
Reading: value=3 unit=A
